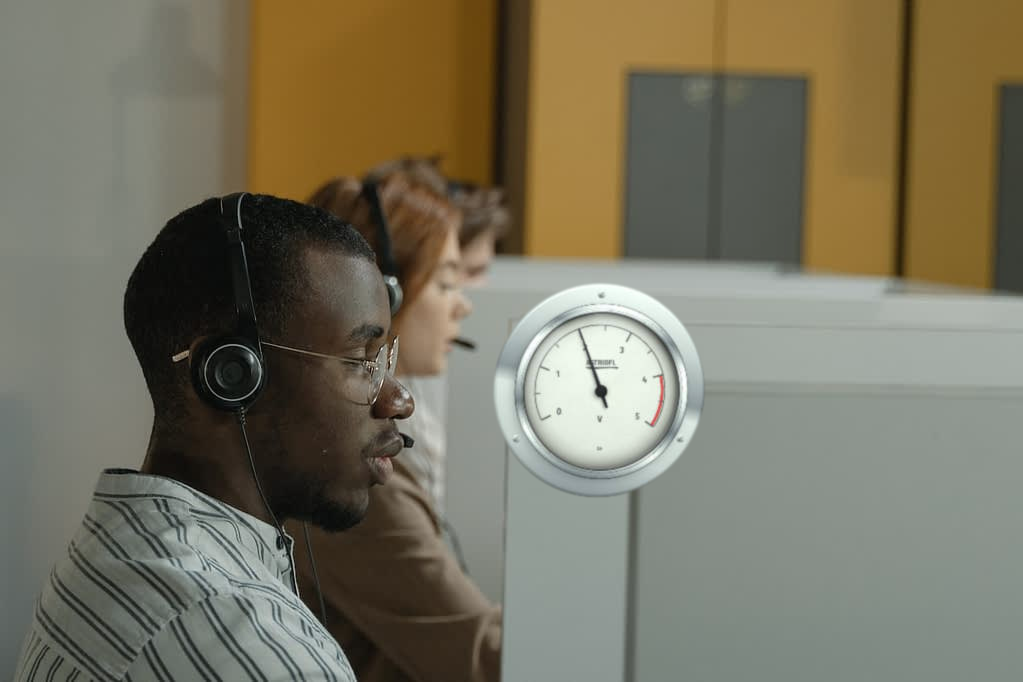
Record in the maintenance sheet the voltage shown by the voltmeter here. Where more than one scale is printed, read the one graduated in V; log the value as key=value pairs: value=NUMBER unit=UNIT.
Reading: value=2 unit=V
